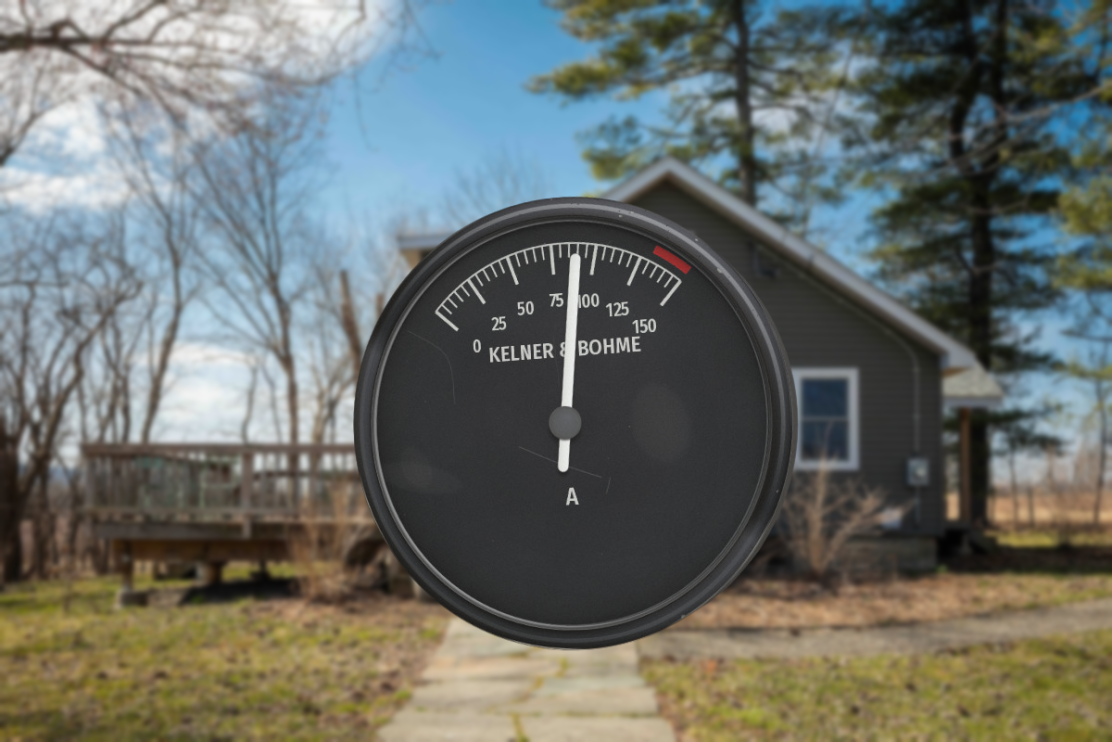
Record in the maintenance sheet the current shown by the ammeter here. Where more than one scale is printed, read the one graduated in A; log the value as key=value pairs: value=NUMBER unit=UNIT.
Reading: value=90 unit=A
